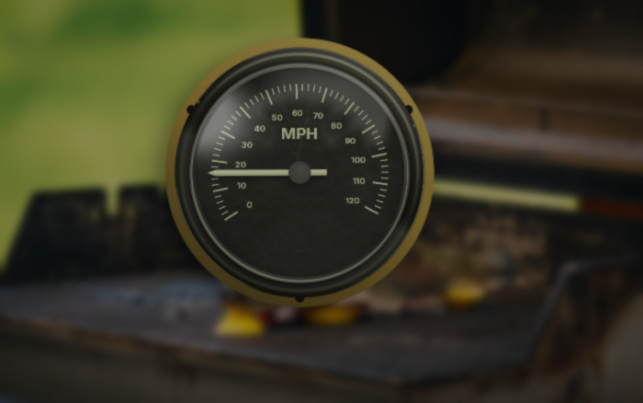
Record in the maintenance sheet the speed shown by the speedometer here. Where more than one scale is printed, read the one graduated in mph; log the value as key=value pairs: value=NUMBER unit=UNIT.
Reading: value=16 unit=mph
